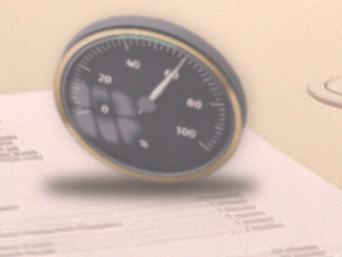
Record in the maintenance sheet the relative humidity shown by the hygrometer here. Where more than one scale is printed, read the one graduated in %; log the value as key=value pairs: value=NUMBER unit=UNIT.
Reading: value=60 unit=%
